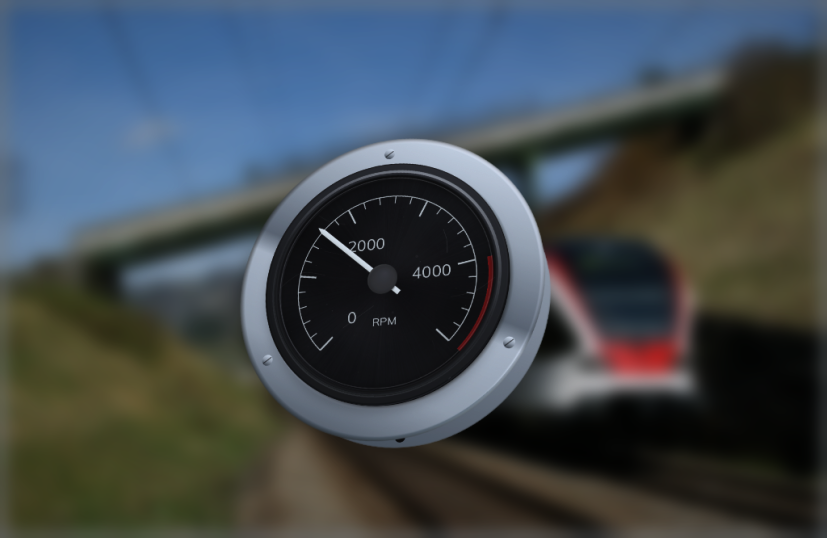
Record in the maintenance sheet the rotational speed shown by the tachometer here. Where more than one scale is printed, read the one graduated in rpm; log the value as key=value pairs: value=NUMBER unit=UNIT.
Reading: value=1600 unit=rpm
